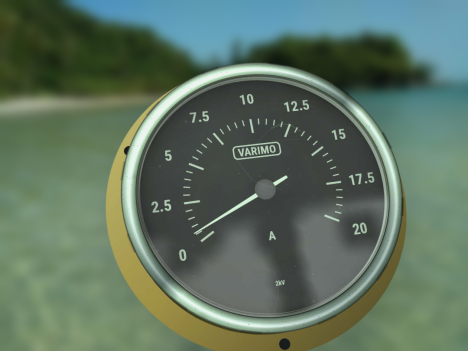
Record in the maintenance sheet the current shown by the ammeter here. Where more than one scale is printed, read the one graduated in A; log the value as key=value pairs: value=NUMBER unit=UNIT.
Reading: value=0.5 unit=A
